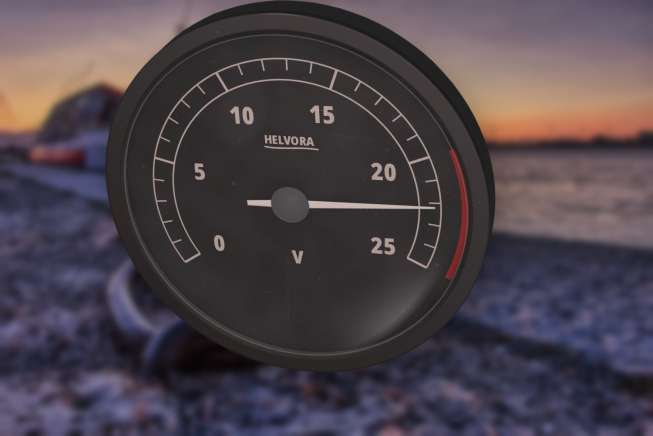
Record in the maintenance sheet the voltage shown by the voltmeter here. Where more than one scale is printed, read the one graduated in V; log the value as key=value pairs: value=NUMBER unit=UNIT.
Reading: value=22 unit=V
